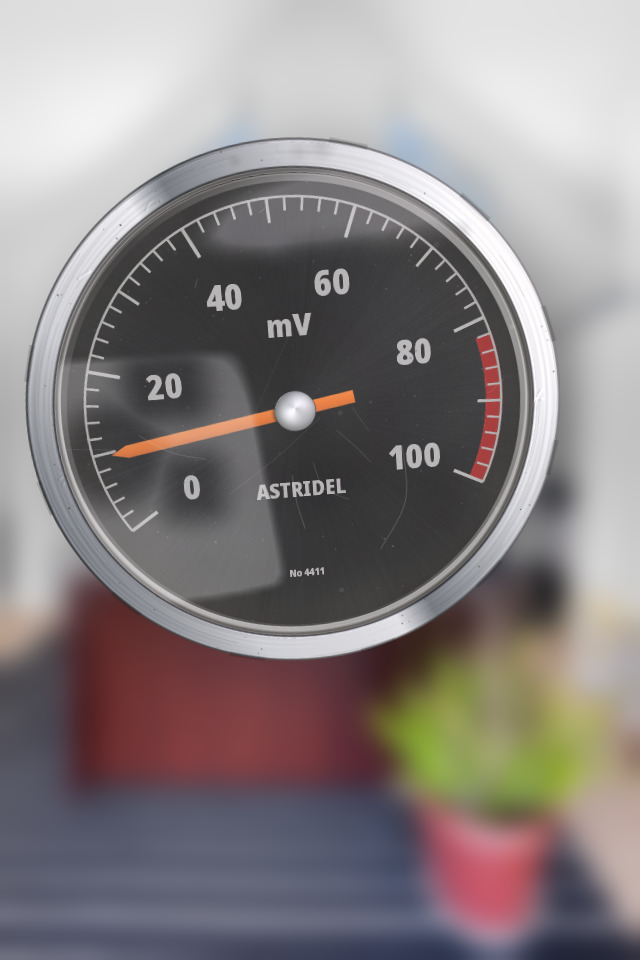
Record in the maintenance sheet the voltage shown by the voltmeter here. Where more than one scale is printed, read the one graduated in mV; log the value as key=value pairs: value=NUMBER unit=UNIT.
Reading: value=10 unit=mV
